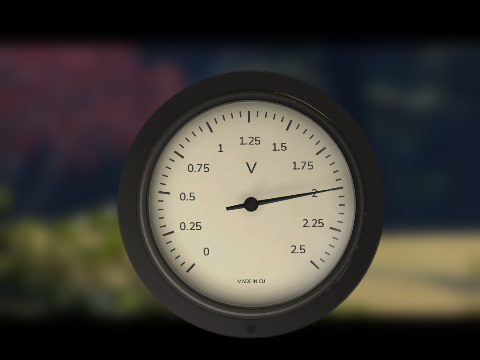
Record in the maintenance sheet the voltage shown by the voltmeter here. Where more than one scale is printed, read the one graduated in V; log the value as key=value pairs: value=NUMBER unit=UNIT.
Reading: value=2 unit=V
